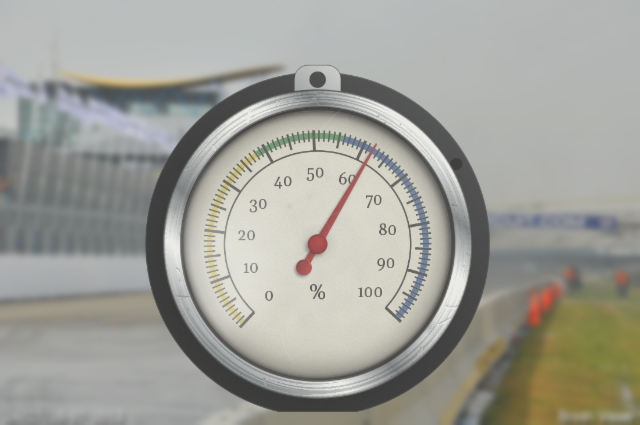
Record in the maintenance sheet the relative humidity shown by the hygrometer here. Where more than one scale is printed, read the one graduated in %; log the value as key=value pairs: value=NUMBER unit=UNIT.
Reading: value=62 unit=%
